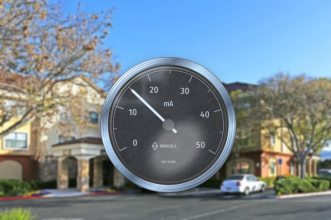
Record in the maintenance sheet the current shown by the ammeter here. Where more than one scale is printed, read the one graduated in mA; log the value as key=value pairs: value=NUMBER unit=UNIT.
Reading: value=15 unit=mA
